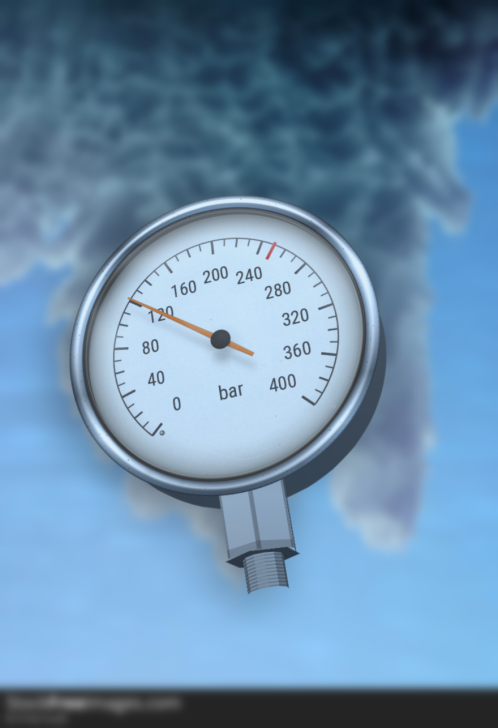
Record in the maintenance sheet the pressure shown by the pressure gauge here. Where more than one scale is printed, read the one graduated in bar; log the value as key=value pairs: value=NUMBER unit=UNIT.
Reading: value=120 unit=bar
